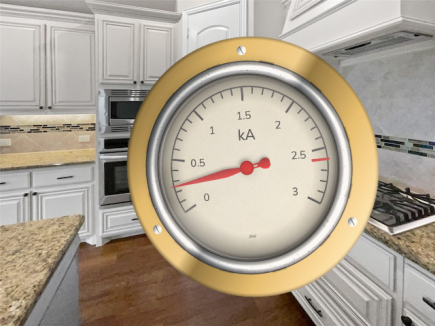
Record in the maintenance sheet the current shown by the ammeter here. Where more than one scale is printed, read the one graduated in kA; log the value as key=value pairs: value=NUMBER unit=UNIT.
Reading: value=0.25 unit=kA
